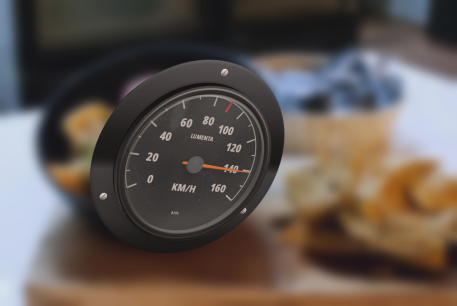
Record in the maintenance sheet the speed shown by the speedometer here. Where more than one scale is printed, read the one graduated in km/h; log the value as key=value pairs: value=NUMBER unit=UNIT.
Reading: value=140 unit=km/h
